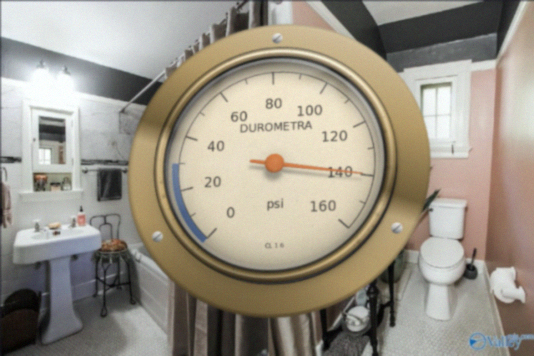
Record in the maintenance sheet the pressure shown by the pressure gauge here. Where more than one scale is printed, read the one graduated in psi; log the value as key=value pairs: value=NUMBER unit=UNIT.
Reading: value=140 unit=psi
